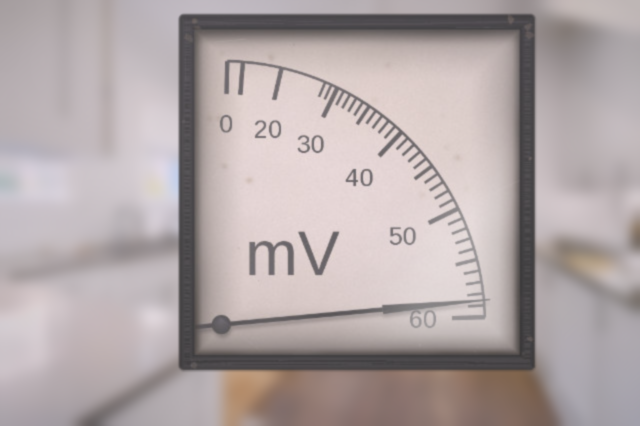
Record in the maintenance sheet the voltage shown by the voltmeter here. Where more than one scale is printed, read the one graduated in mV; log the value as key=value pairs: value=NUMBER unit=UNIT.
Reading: value=58.5 unit=mV
